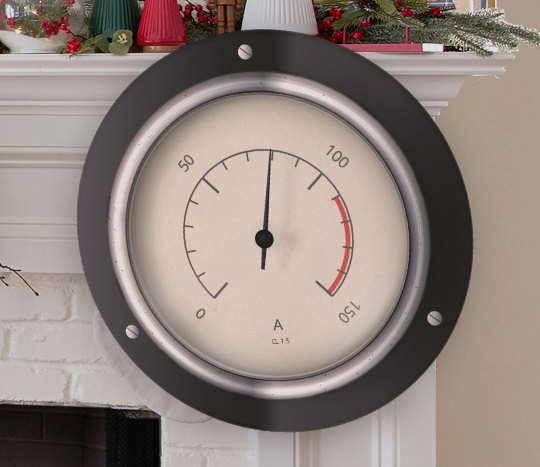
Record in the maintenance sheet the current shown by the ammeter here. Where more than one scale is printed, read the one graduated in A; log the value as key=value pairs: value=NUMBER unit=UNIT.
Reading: value=80 unit=A
